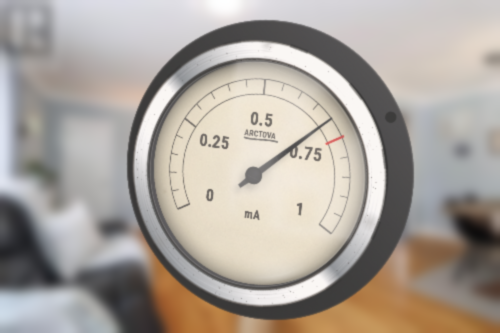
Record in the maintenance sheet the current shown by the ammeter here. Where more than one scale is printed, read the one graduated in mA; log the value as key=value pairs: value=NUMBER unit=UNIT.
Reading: value=0.7 unit=mA
